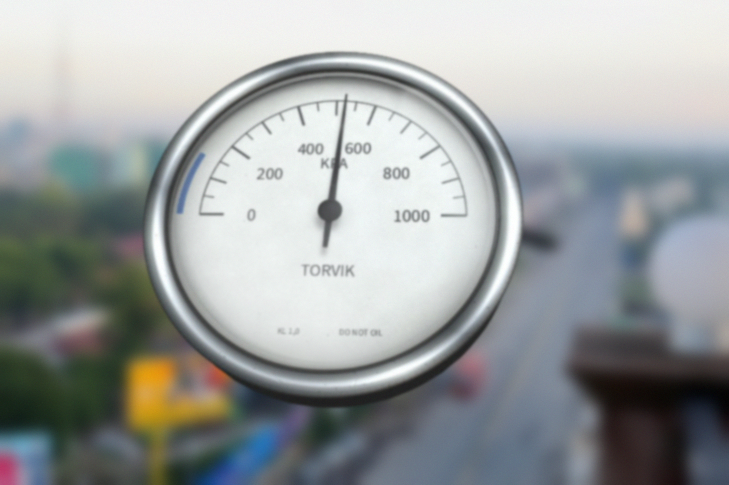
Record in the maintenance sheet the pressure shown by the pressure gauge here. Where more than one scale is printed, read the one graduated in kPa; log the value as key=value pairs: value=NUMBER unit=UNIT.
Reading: value=525 unit=kPa
